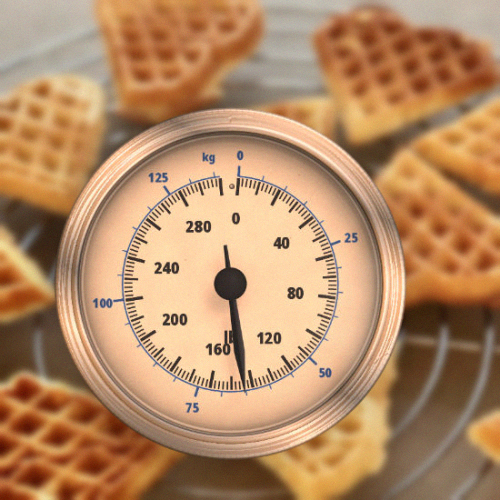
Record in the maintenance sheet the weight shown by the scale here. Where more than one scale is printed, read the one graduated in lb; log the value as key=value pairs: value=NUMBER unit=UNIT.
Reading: value=144 unit=lb
